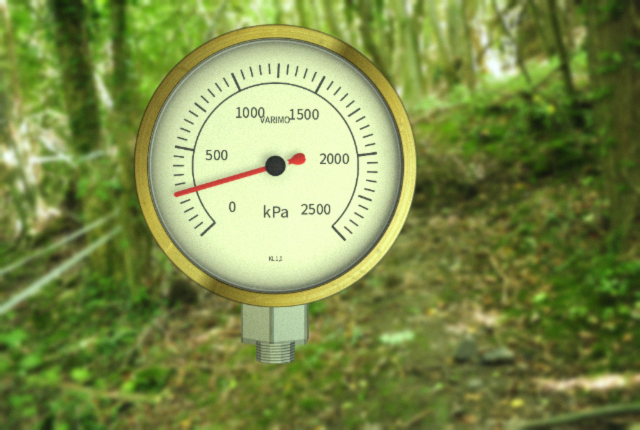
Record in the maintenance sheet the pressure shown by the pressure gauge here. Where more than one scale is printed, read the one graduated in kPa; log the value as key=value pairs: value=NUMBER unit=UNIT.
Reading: value=250 unit=kPa
